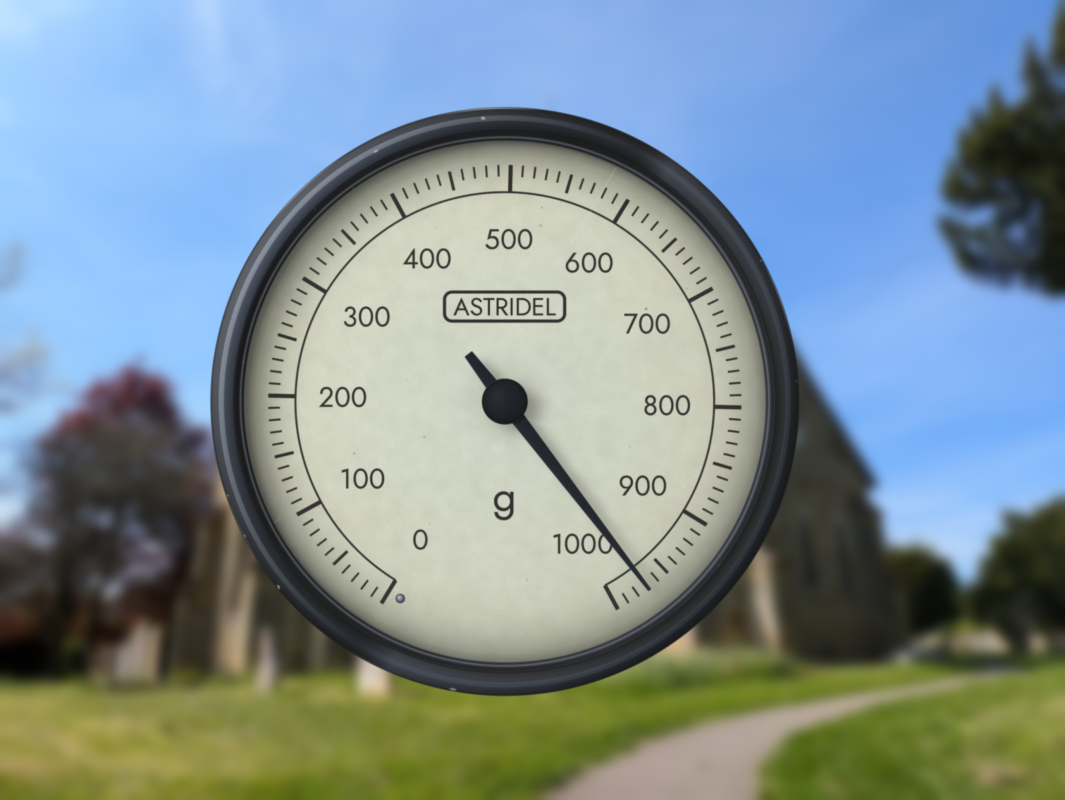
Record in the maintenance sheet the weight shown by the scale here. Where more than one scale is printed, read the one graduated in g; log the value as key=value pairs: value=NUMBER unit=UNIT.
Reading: value=970 unit=g
